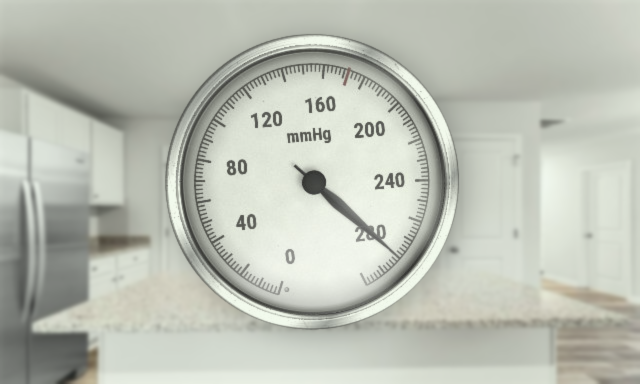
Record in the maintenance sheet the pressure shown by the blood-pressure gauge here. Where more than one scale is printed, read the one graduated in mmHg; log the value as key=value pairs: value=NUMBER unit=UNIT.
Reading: value=280 unit=mmHg
